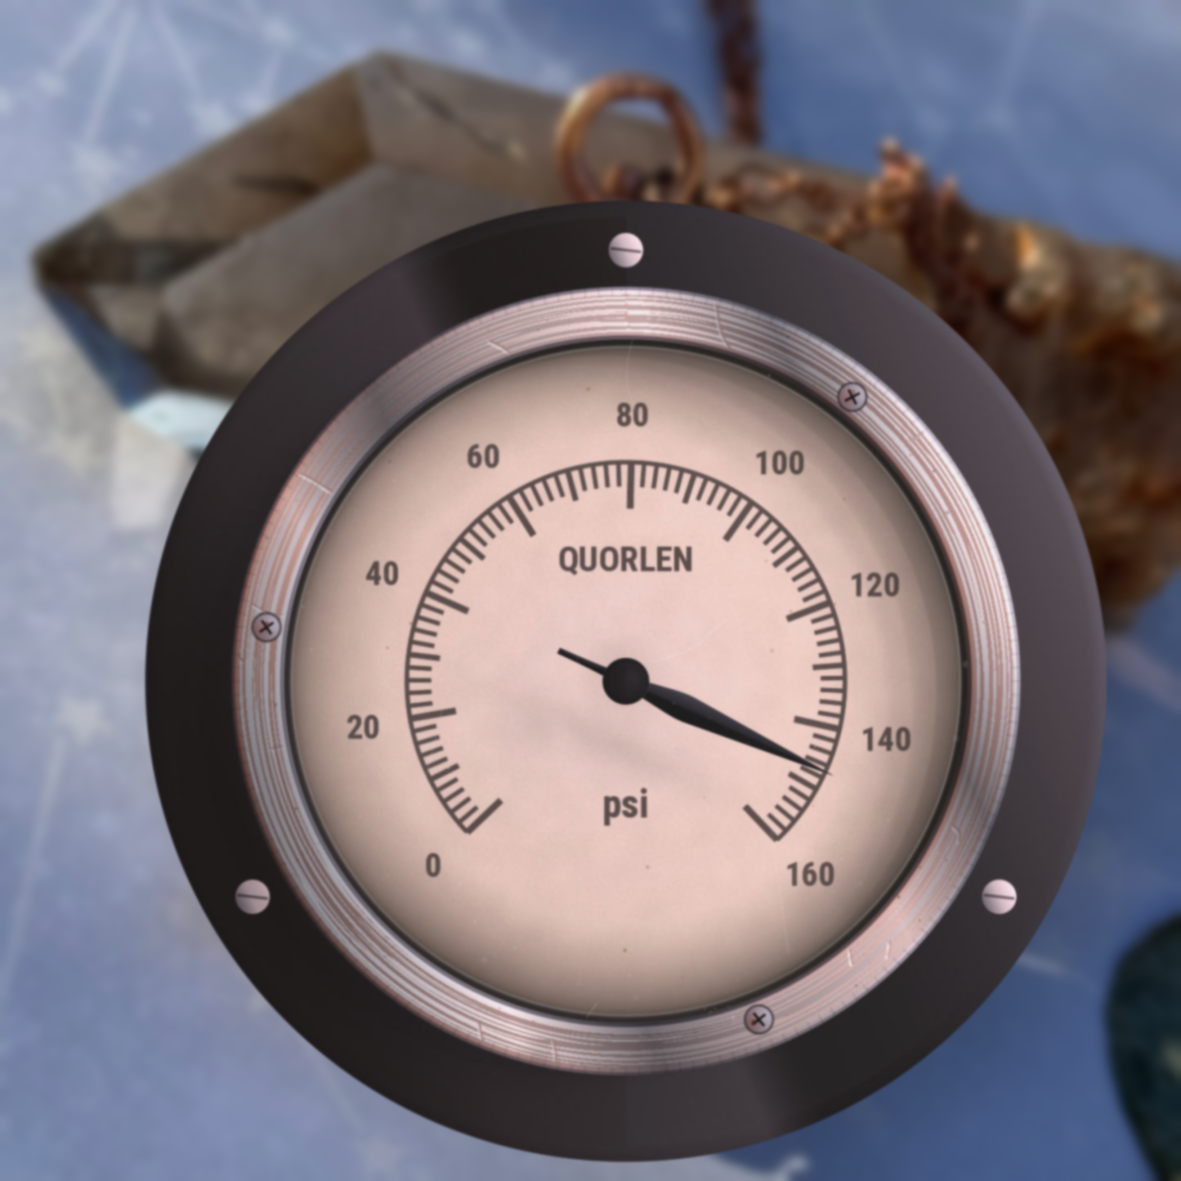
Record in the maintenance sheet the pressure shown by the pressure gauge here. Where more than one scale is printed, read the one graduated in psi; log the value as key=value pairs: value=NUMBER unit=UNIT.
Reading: value=147 unit=psi
